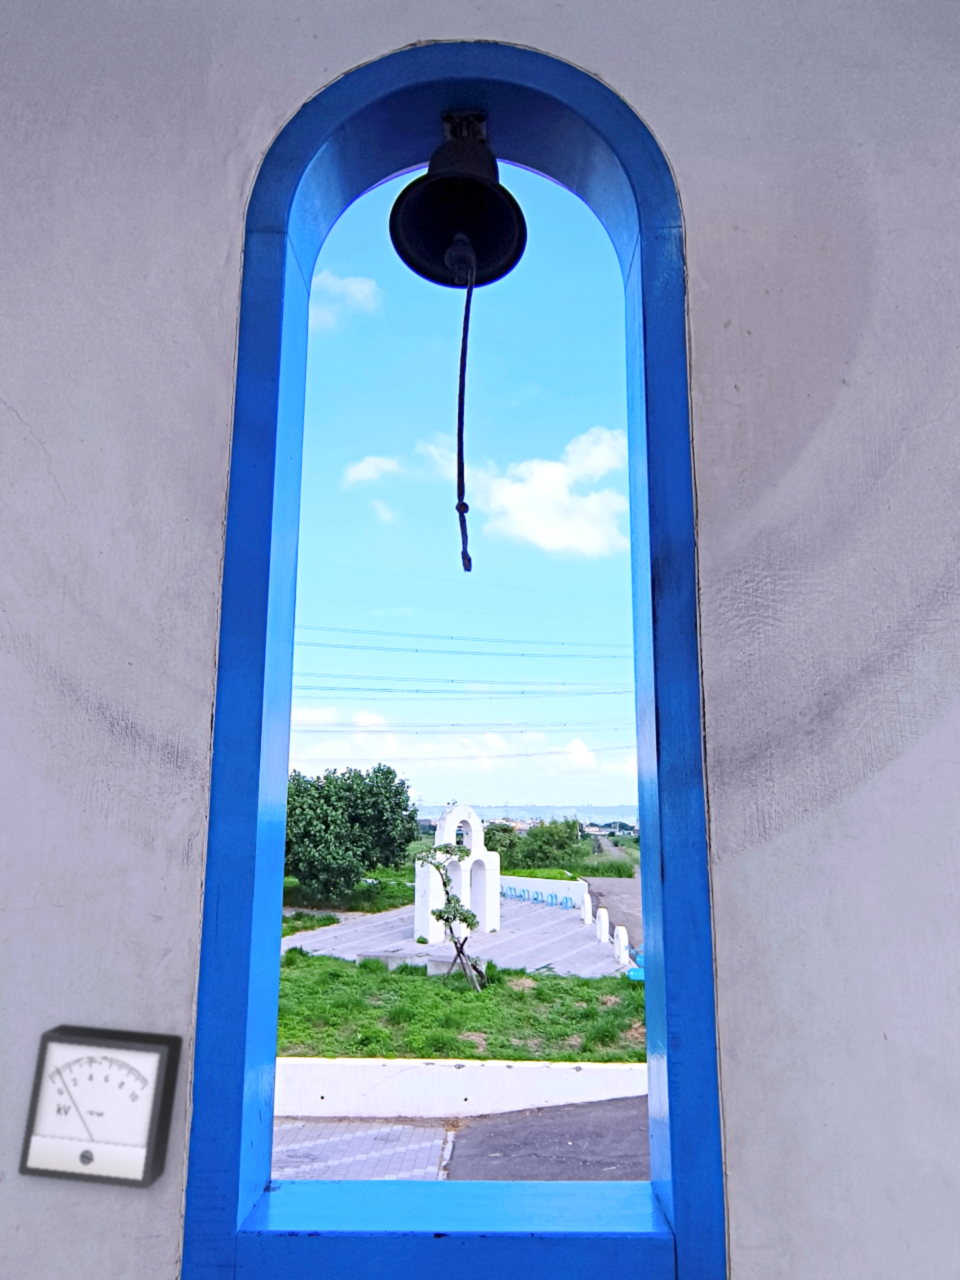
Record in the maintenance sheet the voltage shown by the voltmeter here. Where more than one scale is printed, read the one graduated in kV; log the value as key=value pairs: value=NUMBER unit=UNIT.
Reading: value=1 unit=kV
